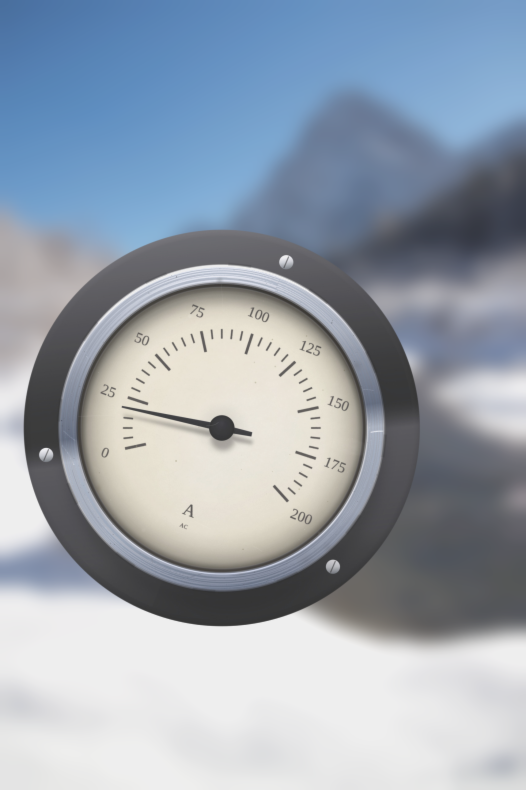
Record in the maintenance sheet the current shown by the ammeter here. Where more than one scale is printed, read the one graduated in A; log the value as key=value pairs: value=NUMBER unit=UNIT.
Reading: value=20 unit=A
